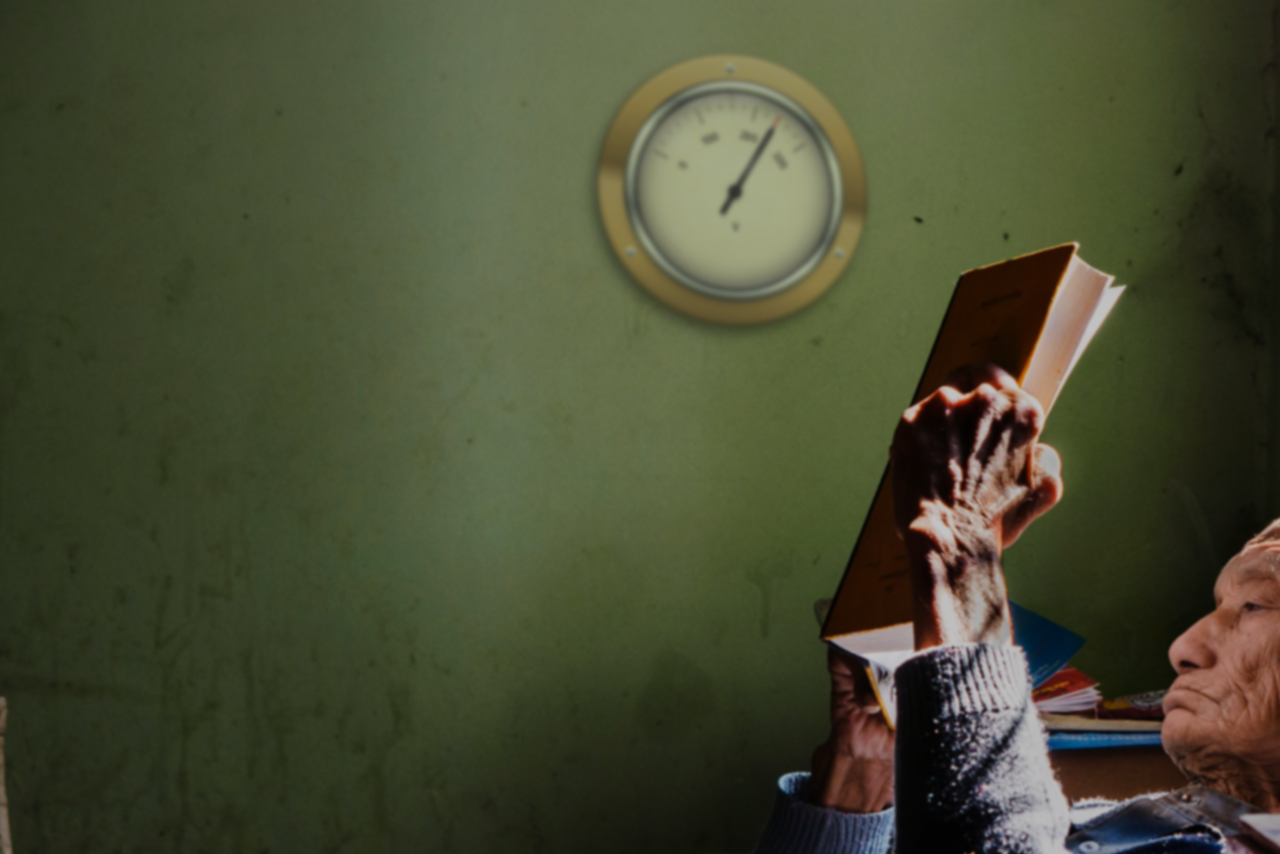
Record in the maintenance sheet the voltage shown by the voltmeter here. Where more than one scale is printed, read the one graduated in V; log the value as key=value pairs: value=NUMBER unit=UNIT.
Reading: value=240 unit=V
